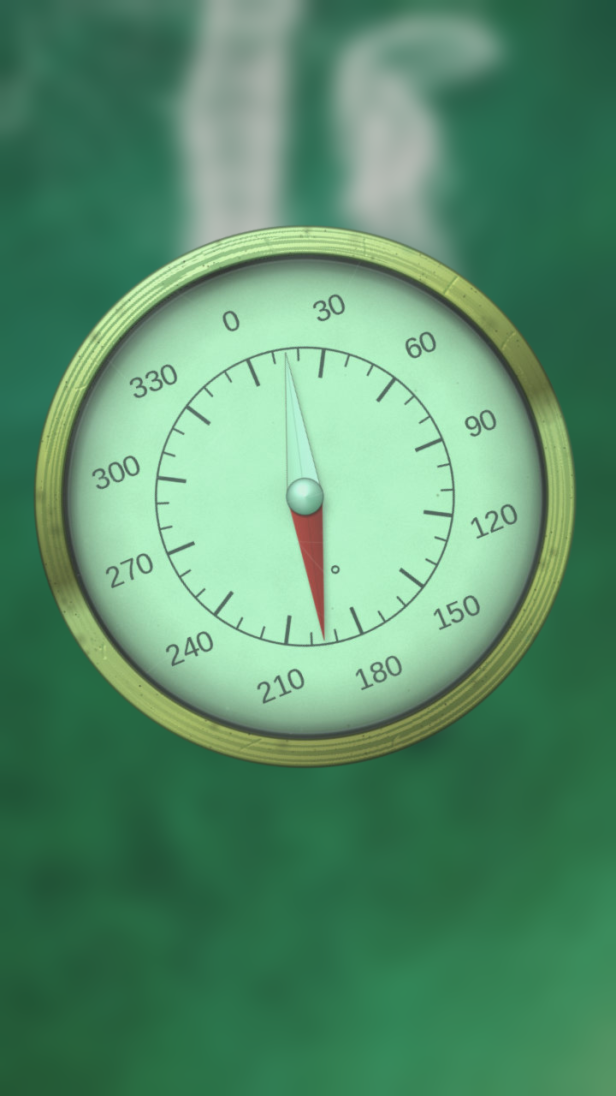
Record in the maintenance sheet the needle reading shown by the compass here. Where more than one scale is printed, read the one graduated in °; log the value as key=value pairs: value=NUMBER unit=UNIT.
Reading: value=195 unit=°
